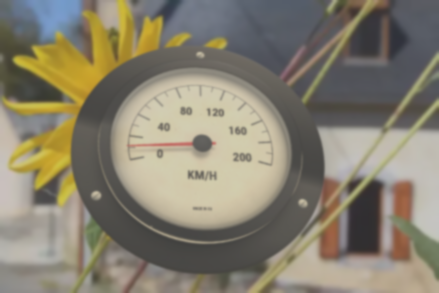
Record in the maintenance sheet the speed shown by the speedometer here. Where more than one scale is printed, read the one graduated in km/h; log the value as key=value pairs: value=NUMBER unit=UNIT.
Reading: value=10 unit=km/h
